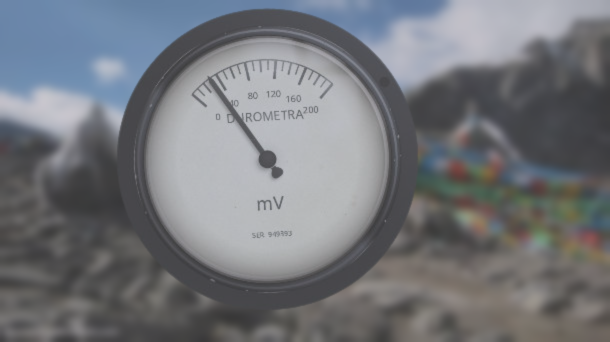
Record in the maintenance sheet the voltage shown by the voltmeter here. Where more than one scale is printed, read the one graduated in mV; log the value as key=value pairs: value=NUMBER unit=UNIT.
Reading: value=30 unit=mV
